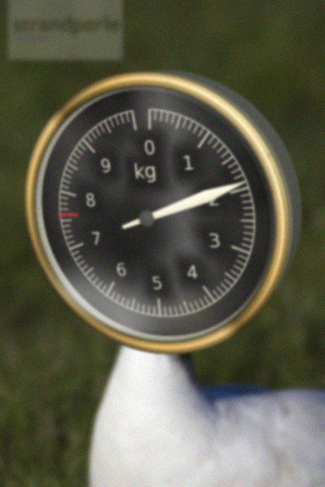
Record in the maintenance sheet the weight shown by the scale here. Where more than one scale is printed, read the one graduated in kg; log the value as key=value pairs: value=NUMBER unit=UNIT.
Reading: value=1.9 unit=kg
